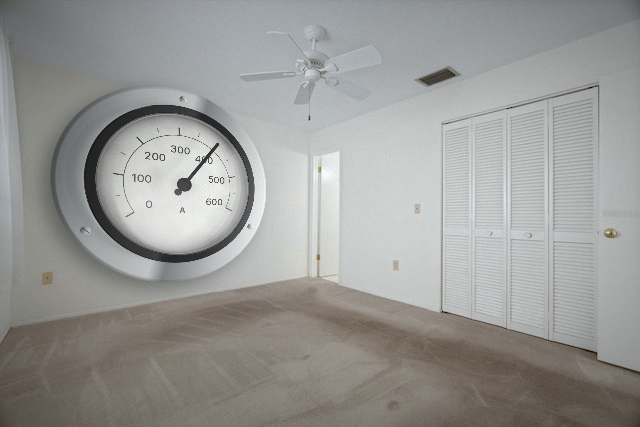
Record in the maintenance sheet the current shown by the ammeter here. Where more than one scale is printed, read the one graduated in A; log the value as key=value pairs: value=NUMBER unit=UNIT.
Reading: value=400 unit=A
